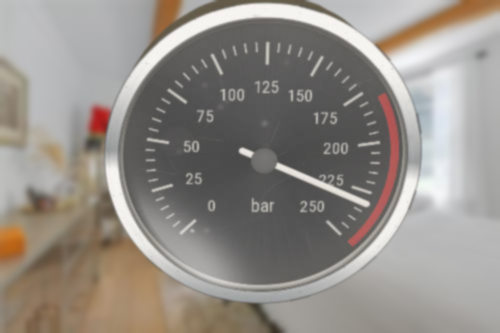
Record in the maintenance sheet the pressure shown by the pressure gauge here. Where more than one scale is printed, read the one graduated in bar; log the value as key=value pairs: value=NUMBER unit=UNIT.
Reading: value=230 unit=bar
